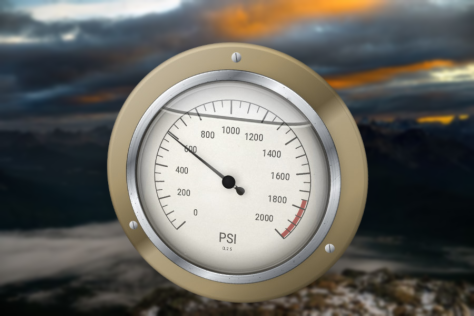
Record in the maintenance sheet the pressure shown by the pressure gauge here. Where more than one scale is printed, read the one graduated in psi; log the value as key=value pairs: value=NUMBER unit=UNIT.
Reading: value=600 unit=psi
